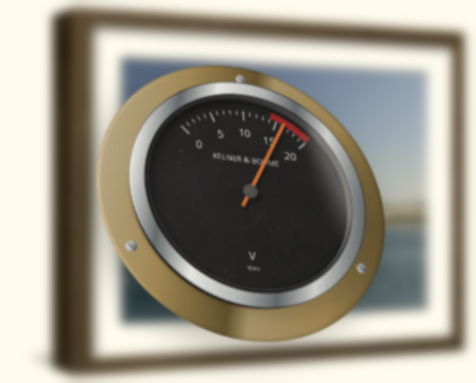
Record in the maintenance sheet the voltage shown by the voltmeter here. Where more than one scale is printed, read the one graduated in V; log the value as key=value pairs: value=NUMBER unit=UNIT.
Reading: value=16 unit=V
